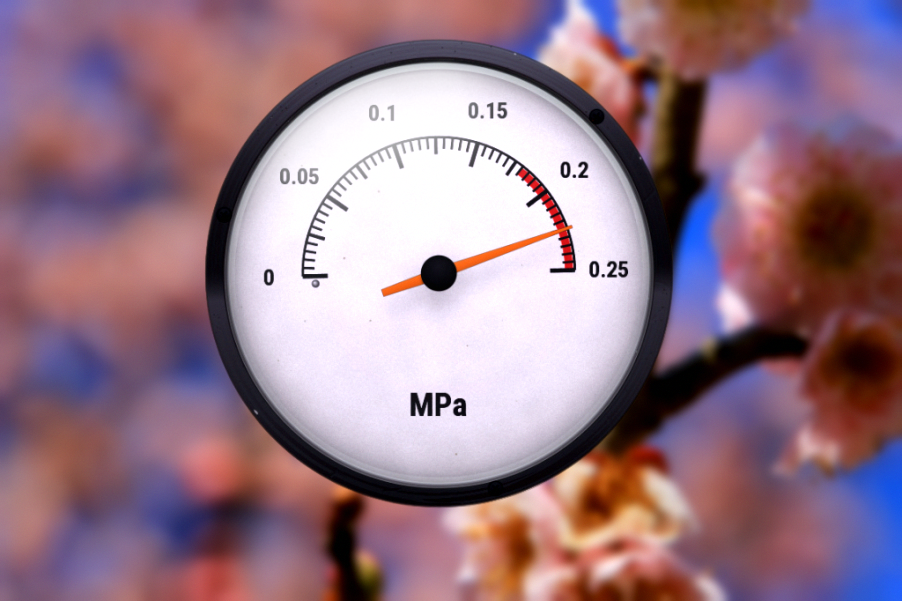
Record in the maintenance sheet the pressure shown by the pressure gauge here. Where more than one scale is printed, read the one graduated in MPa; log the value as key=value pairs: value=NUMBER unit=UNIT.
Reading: value=0.225 unit=MPa
